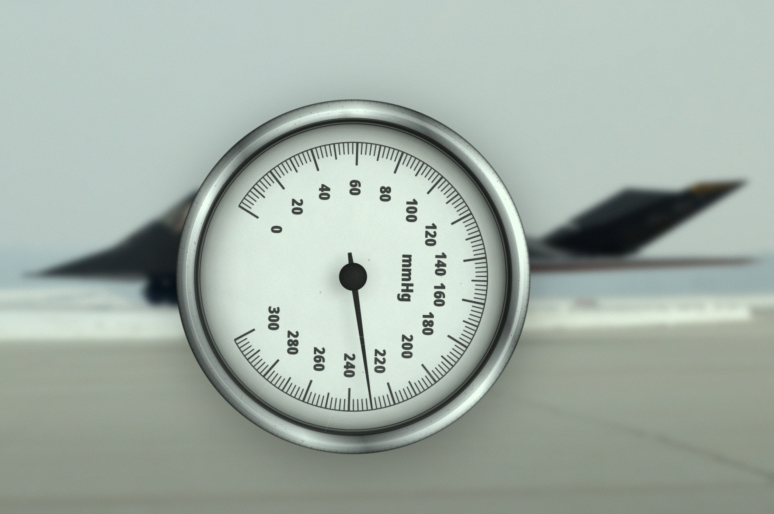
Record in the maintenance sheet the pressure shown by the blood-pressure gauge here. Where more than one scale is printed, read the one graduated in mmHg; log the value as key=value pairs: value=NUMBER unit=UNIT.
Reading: value=230 unit=mmHg
